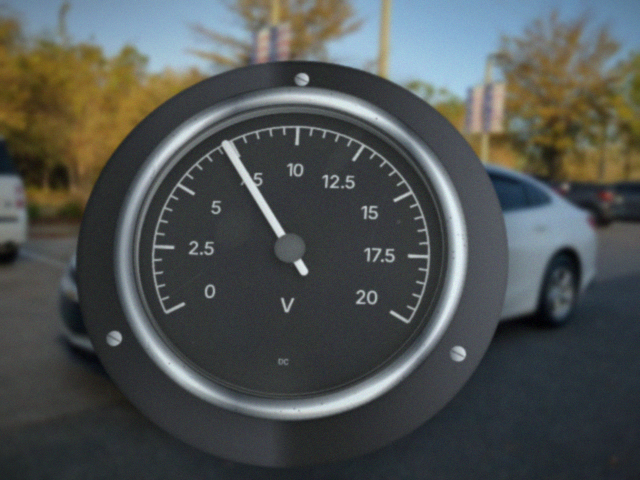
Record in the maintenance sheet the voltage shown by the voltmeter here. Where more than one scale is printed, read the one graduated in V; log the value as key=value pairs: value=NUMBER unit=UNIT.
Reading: value=7.25 unit=V
